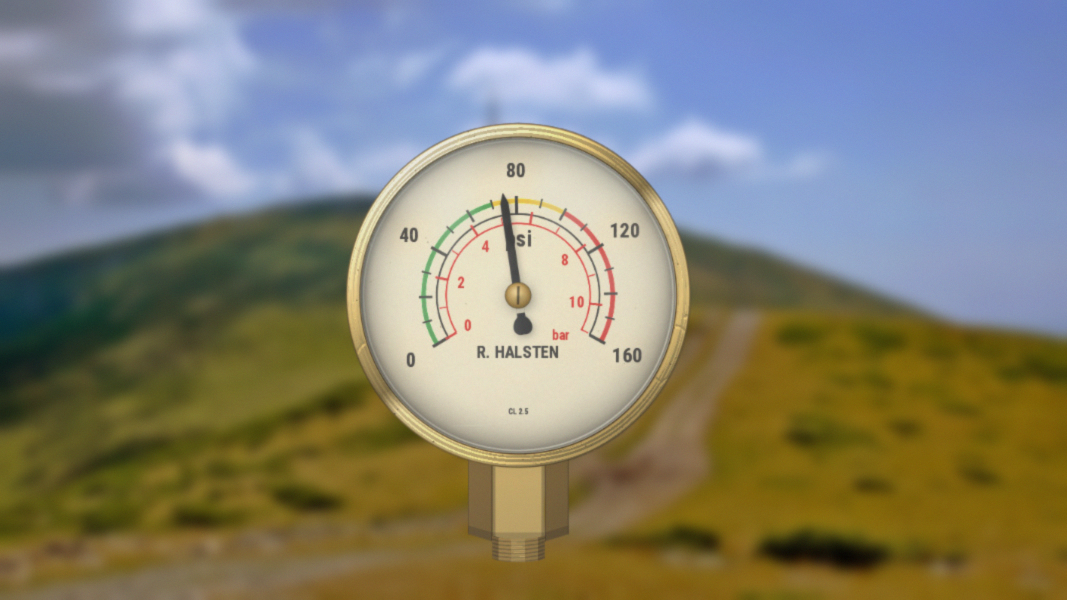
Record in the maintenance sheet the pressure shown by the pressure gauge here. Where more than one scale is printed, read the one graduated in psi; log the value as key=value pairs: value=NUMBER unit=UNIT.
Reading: value=75 unit=psi
